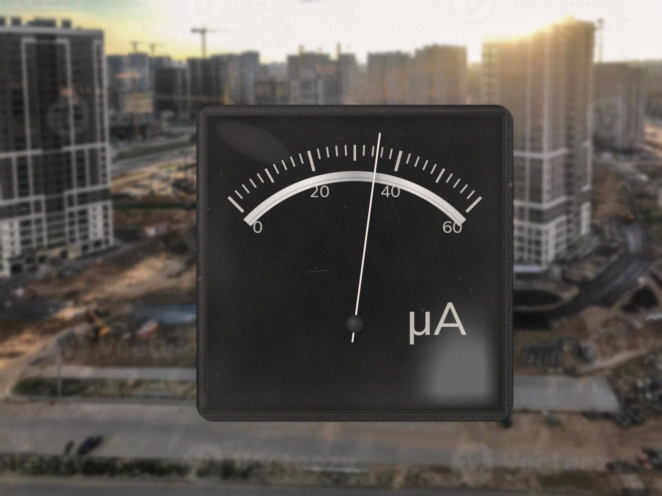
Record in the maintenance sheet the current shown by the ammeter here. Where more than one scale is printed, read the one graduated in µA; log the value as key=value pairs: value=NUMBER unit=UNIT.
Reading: value=35 unit=µA
